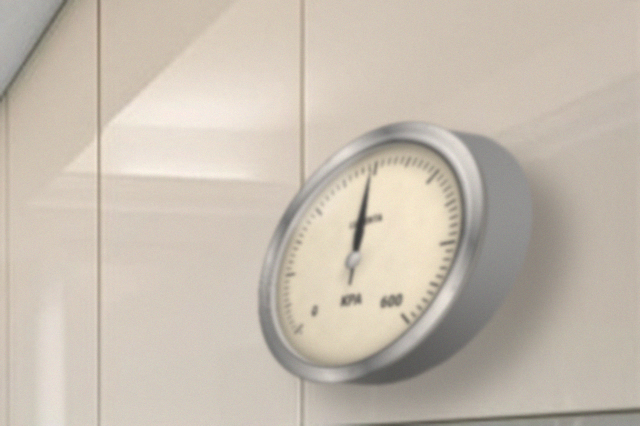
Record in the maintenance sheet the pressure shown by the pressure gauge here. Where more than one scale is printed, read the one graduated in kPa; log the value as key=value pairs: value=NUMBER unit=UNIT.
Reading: value=300 unit=kPa
